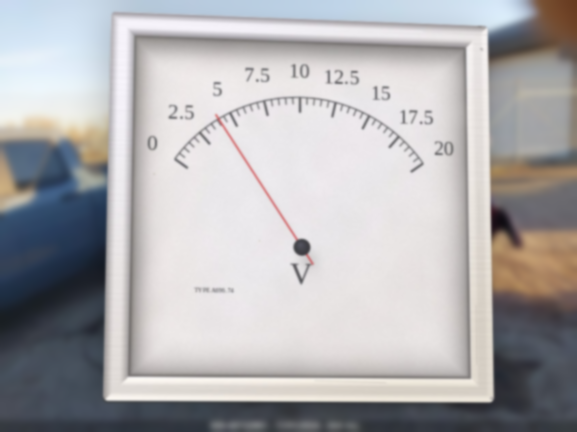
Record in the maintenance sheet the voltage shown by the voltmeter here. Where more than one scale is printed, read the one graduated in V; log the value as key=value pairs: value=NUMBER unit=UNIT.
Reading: value=4 unit=V
